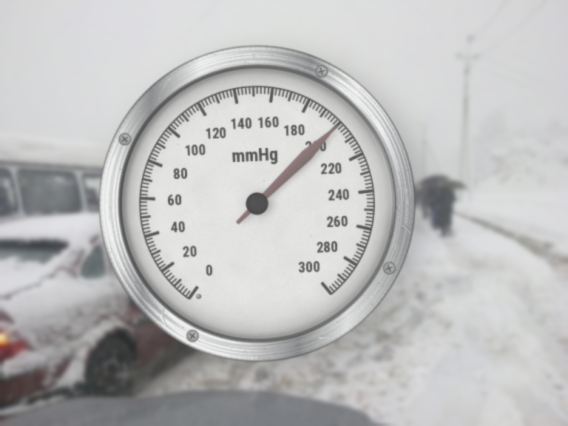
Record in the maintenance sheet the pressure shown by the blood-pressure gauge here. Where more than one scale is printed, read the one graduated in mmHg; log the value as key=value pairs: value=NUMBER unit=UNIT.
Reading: value=200 unit=mmHg
